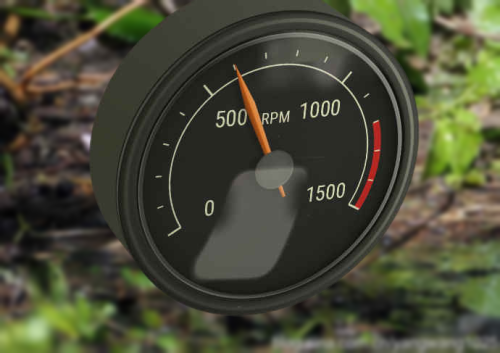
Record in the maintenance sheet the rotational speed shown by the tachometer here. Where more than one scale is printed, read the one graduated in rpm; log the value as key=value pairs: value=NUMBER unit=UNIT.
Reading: value=600 unit=rpm
